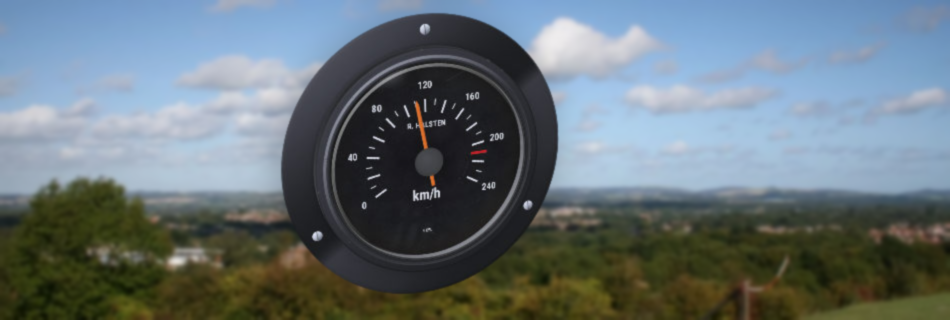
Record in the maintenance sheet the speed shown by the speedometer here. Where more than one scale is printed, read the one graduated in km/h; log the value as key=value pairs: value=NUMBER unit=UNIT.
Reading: value=110 unit=km/h
